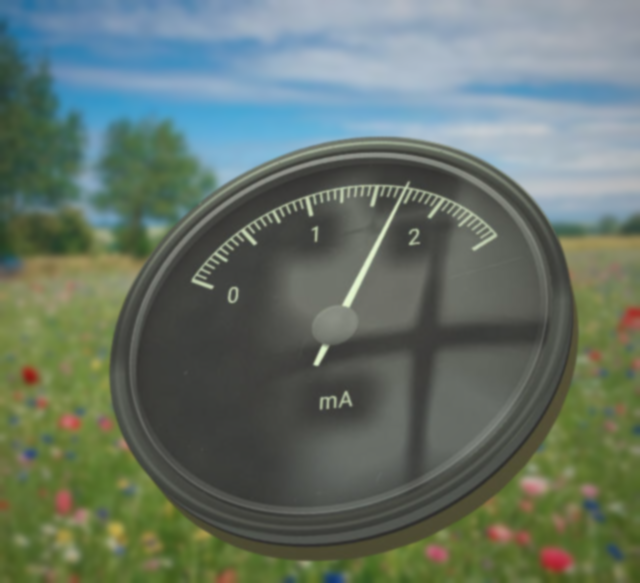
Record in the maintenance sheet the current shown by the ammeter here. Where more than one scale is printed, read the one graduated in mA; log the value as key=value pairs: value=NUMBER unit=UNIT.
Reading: value=1.75 unit=mA
